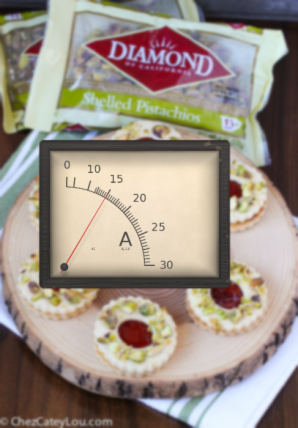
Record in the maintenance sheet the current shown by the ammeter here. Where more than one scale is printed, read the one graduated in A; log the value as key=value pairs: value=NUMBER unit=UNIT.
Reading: value=15 unit=A
